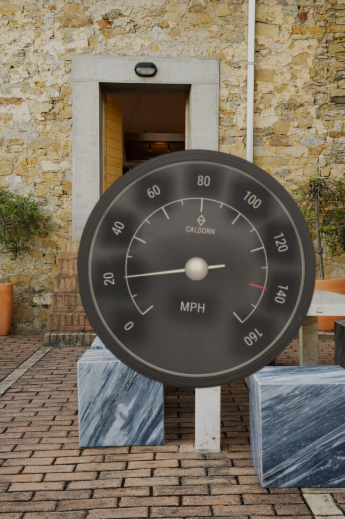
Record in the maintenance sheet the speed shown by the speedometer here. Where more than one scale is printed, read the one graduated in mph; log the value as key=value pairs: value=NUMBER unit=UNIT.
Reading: value=20 unit=mph
